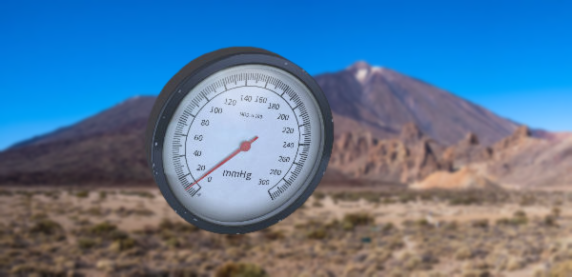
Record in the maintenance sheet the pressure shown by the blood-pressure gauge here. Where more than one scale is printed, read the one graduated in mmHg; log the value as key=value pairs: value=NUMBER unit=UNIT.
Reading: value=10 unit=mmHg
